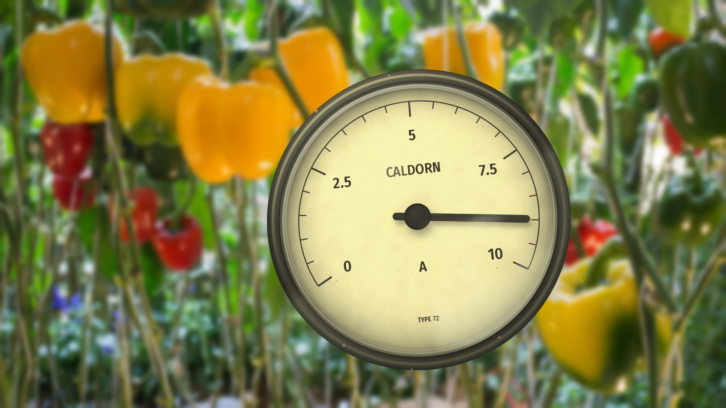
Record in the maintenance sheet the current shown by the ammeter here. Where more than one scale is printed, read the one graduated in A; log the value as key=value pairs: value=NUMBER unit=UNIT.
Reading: value=9 unit=A
